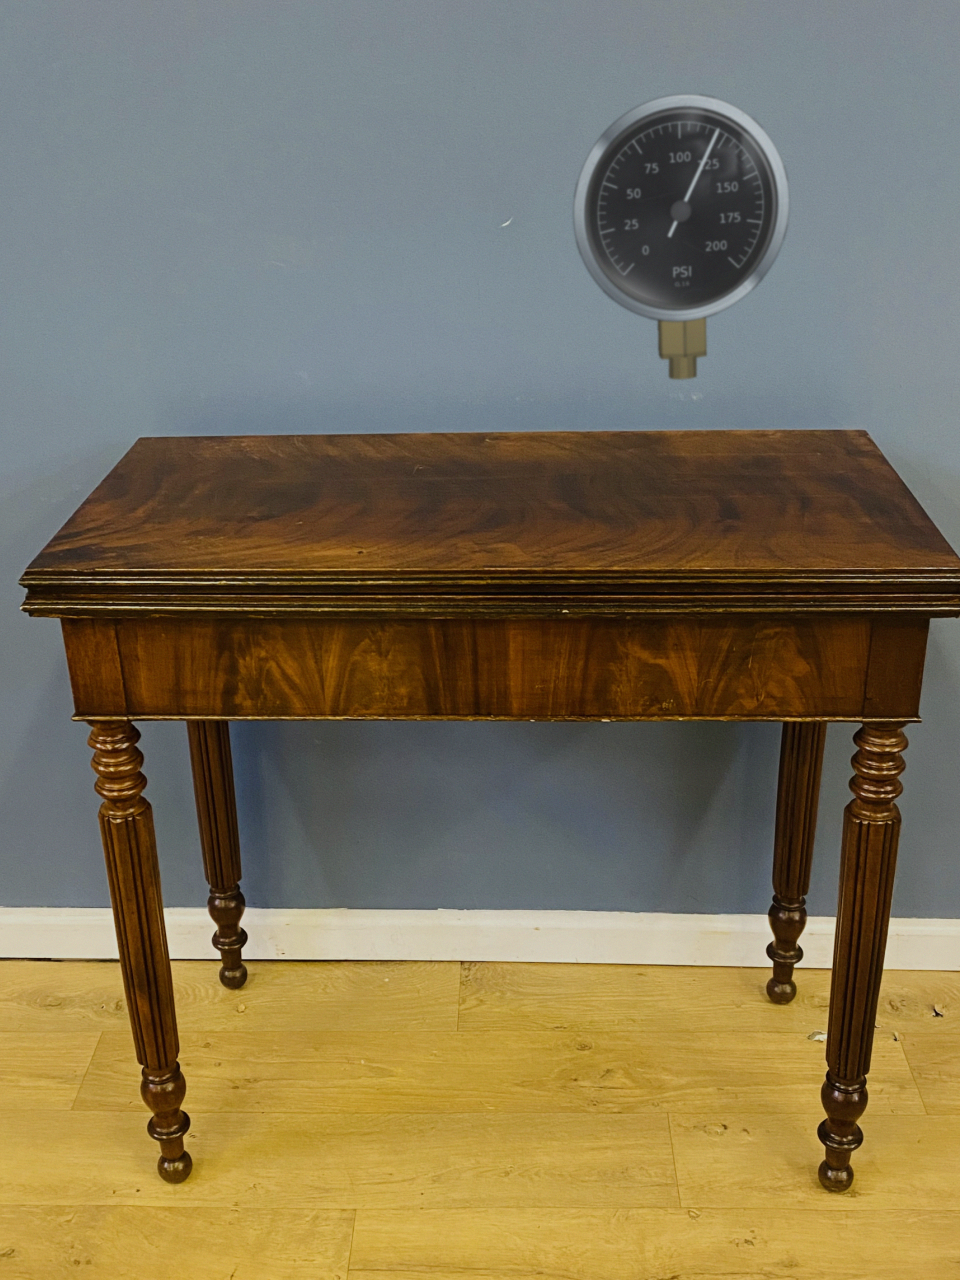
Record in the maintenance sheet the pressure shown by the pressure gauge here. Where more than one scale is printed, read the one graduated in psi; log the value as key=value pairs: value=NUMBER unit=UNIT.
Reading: value=120 unit=psi
